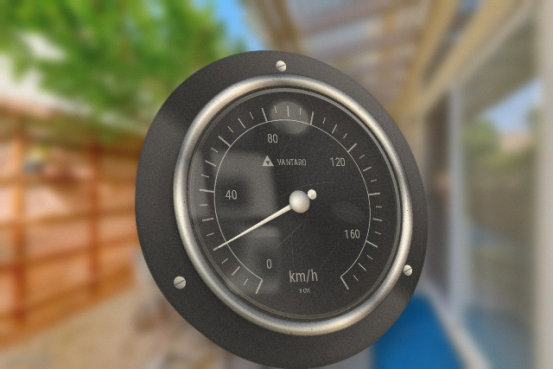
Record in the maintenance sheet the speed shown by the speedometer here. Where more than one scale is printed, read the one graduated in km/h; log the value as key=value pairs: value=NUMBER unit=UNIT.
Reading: value=20 unit=km/h
